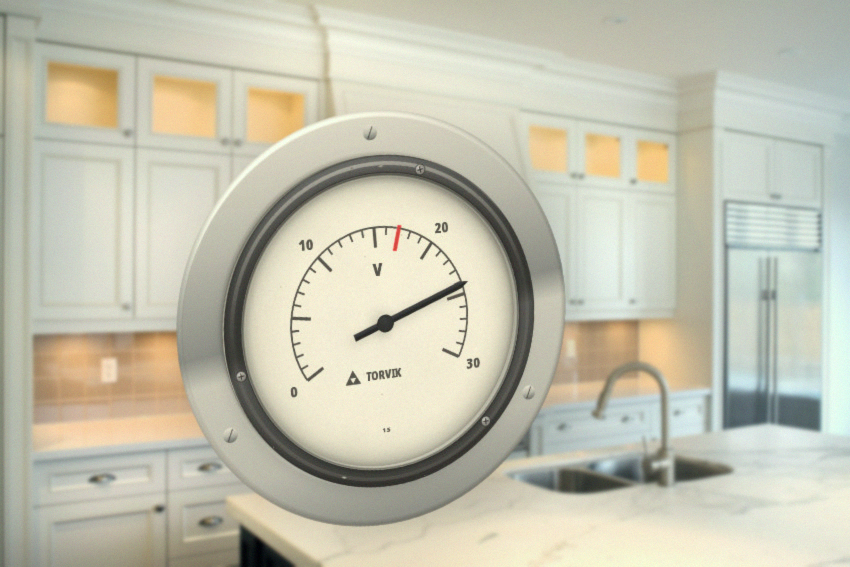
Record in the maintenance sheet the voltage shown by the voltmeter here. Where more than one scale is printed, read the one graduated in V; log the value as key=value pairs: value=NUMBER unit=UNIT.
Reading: value=24 unit=V
